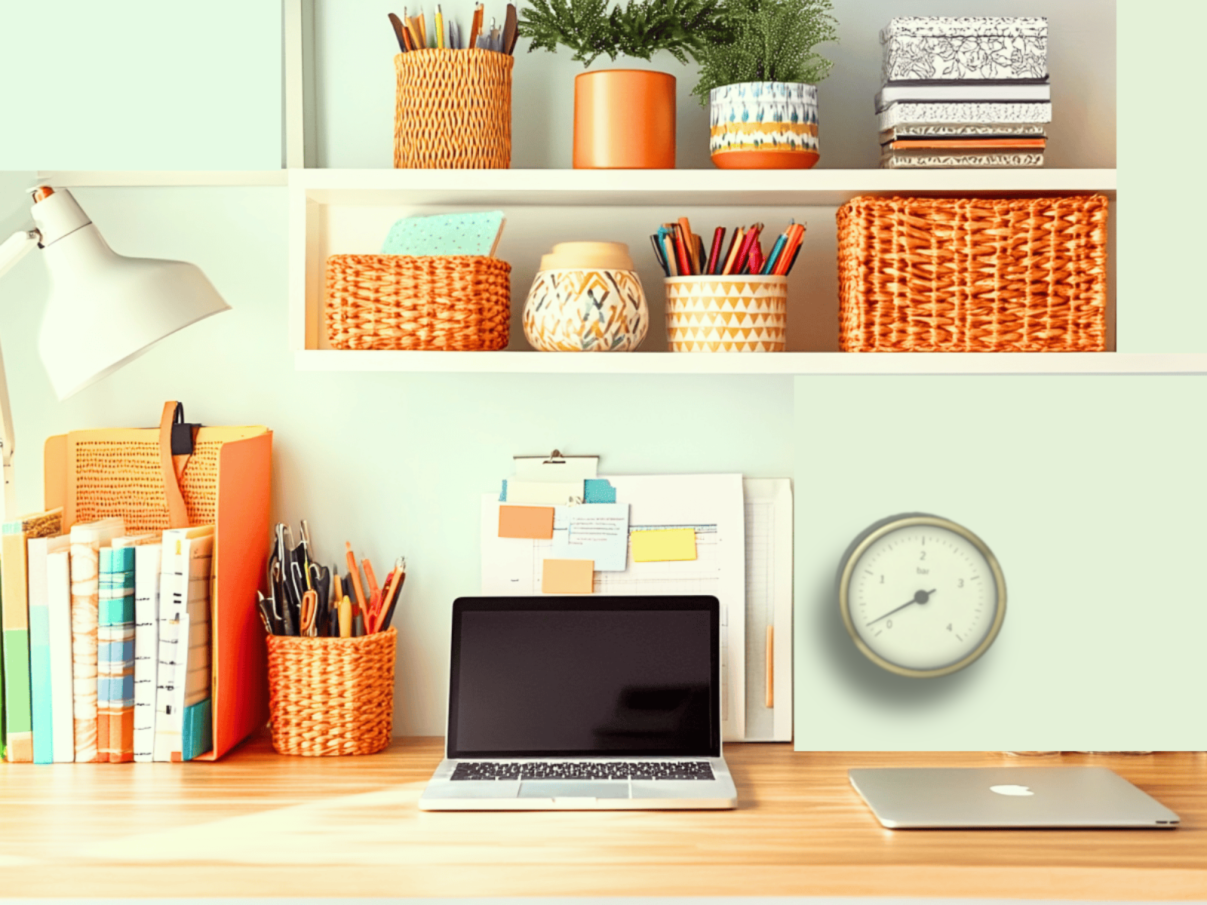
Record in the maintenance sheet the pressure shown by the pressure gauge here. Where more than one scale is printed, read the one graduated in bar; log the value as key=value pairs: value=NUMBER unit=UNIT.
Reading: value=0.2 unit=bar
